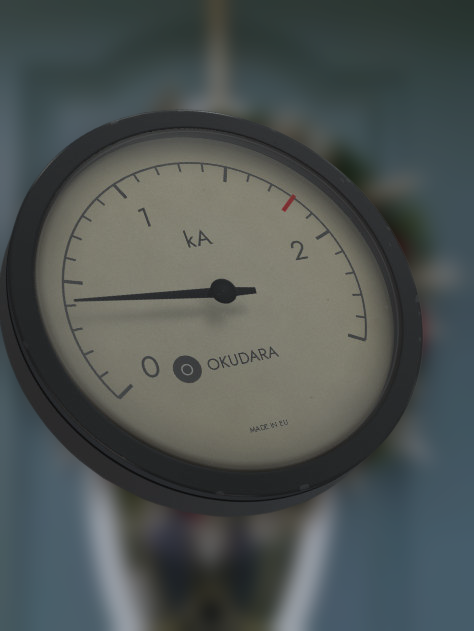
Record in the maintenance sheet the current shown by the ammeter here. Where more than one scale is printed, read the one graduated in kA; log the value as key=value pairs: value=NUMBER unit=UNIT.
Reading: value=0.4 unit=kA
